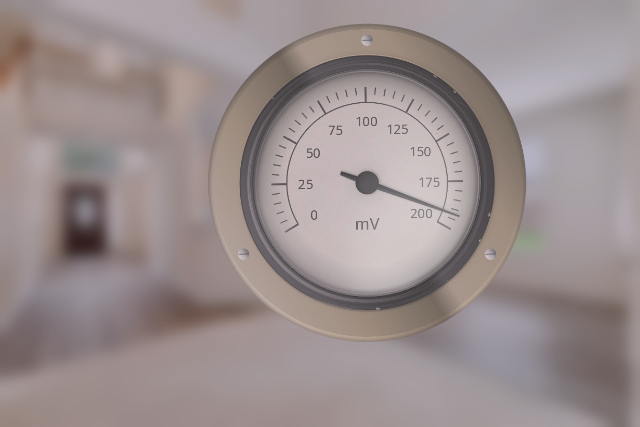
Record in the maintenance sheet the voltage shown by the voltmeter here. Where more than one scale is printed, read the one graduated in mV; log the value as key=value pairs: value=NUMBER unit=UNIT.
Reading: value=192.5 unit=mV
